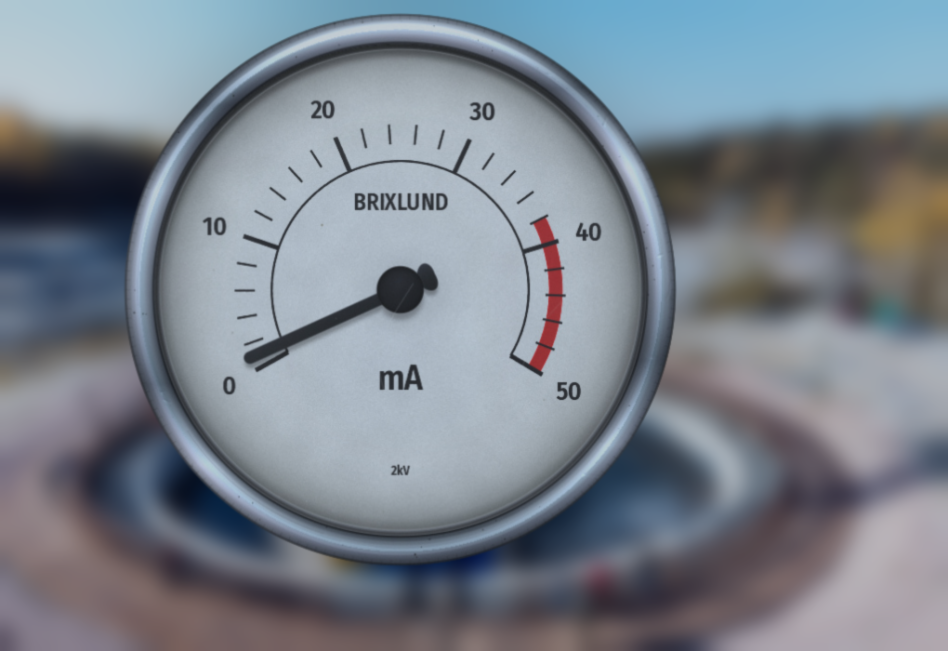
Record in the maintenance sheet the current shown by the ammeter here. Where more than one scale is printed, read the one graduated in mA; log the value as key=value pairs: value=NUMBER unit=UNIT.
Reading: value=1 unit=mA
